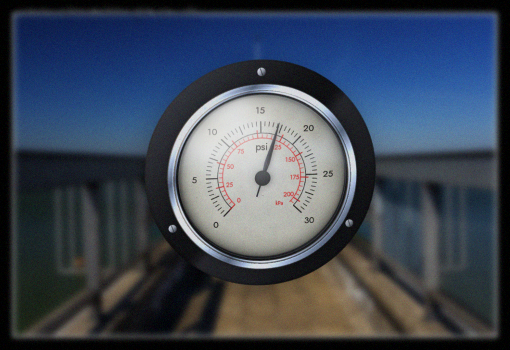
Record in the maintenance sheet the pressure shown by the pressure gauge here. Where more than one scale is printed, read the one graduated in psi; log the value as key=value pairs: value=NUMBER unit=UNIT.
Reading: value=17 unit=psi
